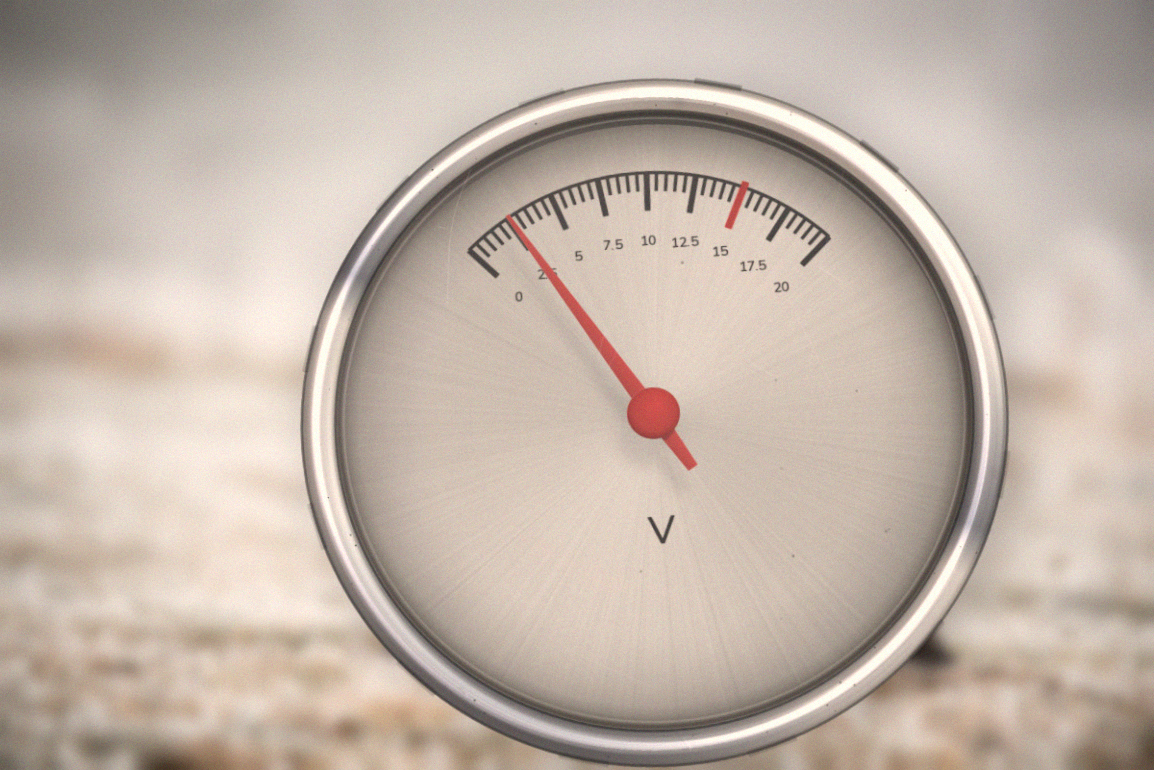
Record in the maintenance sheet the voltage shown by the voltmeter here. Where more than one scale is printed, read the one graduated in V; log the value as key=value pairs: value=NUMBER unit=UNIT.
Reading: value=2.5 unit=V
